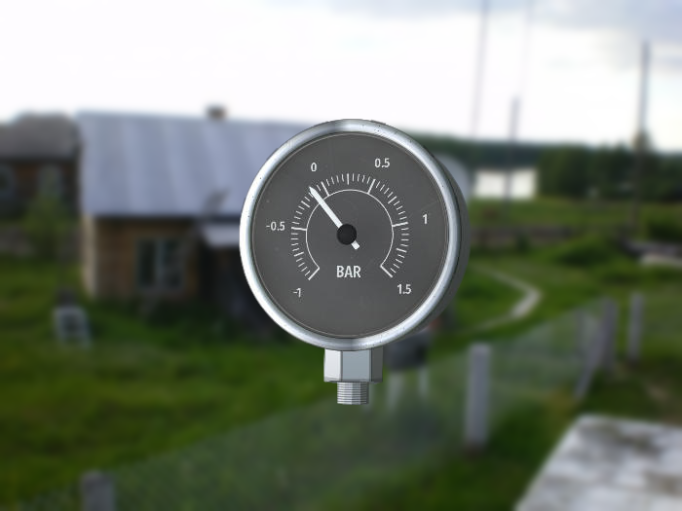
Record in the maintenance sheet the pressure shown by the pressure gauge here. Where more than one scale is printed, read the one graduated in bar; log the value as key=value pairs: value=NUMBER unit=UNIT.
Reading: value=-0.1 unit=bar
